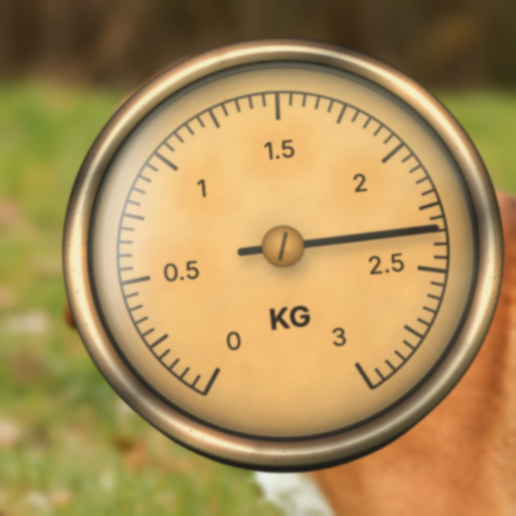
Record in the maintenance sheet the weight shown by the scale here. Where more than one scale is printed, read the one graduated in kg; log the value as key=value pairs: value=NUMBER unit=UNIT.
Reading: value=2.35 unit=kg
